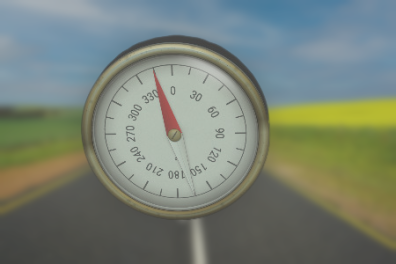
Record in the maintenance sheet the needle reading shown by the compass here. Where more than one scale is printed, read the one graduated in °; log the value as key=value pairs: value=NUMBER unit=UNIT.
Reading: value=345 unit=°
